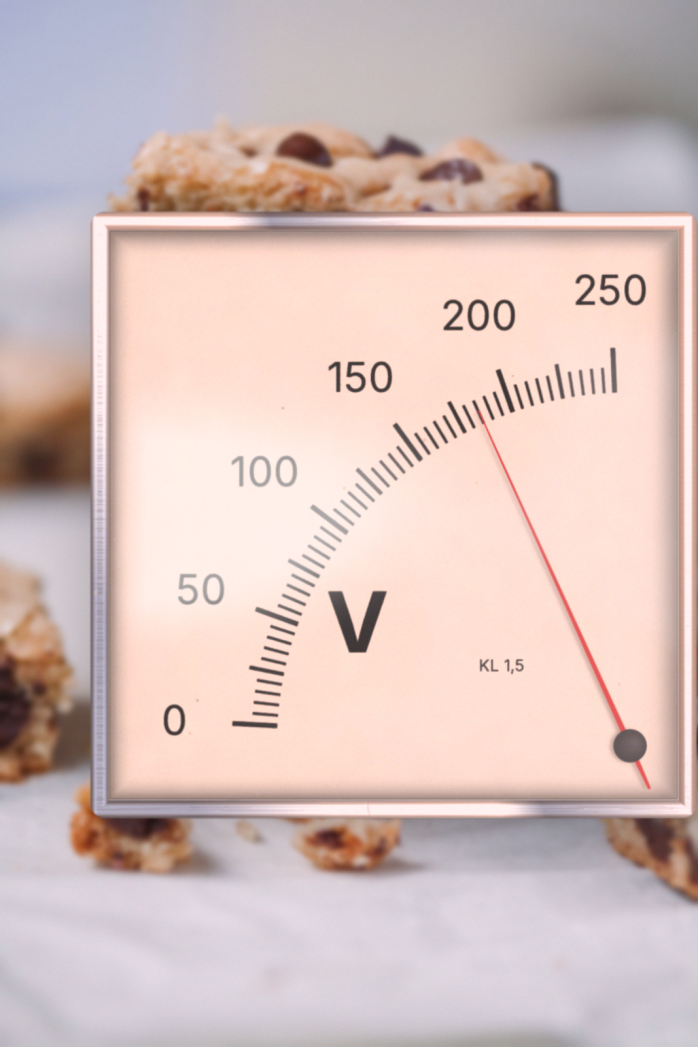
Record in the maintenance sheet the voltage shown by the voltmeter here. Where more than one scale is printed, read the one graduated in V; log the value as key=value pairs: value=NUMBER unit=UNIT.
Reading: value=185 unit=V
